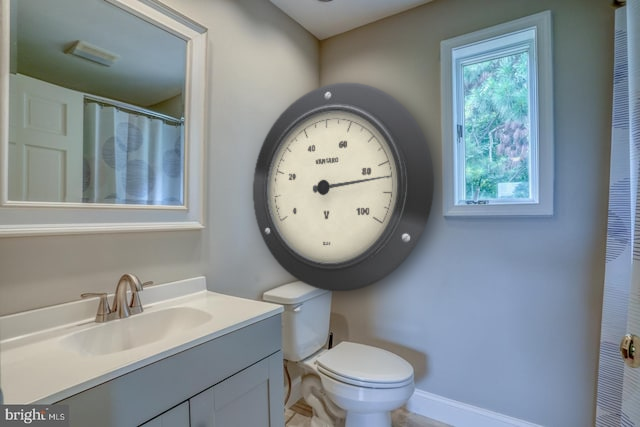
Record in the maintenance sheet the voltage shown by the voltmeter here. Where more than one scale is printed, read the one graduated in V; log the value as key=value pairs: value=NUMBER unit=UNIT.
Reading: value=85 unit=V
